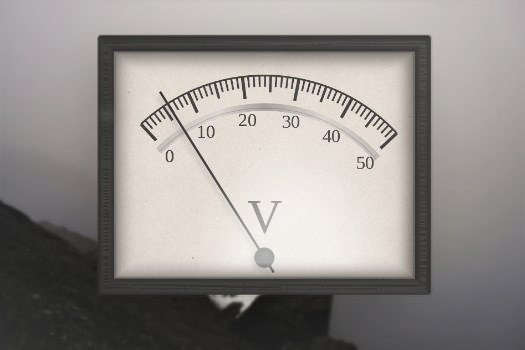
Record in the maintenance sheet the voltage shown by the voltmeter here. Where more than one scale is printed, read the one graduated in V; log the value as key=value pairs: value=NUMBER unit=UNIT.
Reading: value=6 unit=V
